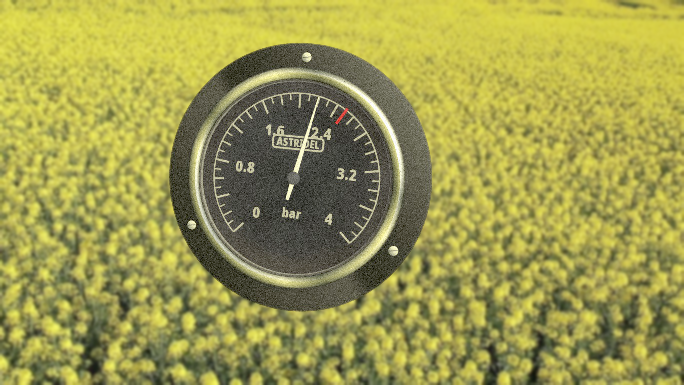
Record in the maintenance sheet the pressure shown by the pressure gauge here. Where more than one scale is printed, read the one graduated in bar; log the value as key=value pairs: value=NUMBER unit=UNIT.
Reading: value=2.2 unit=bar
